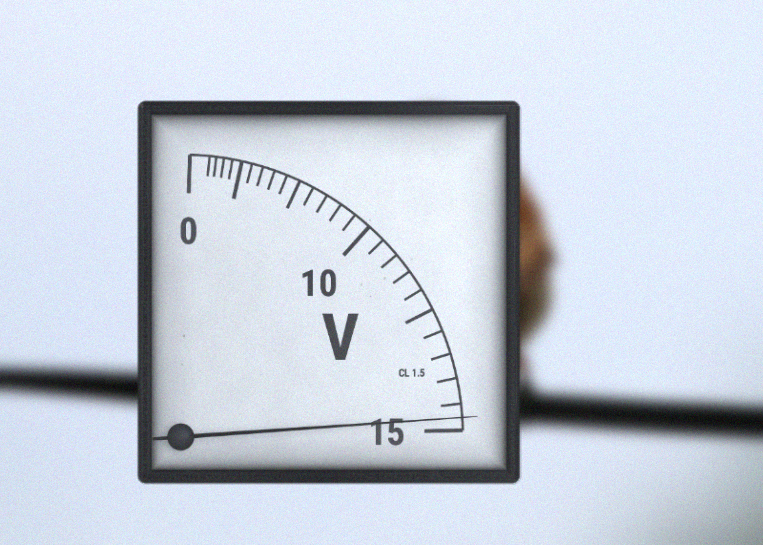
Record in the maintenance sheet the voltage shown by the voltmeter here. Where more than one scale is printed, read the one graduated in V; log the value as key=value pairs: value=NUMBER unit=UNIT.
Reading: value=14.75 unit=V
